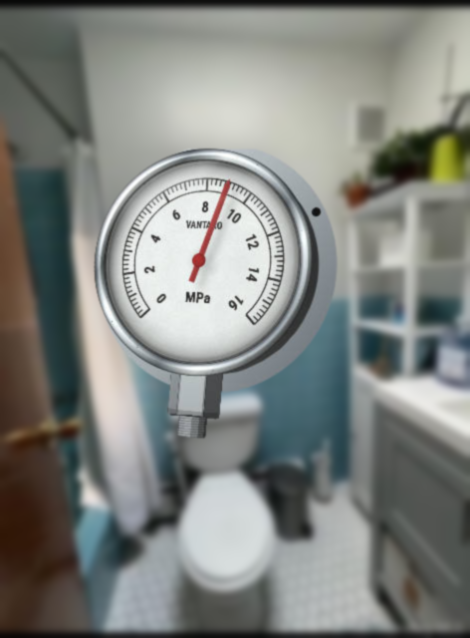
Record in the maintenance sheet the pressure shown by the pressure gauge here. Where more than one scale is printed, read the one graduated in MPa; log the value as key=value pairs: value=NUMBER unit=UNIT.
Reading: value=9 unit=MPa
